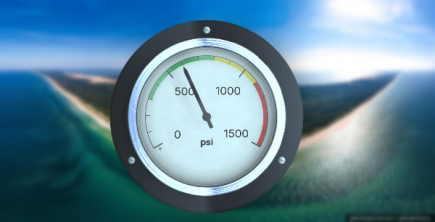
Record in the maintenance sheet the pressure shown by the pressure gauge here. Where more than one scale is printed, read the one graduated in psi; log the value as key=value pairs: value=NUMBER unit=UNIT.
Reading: value=600 unit=psi
